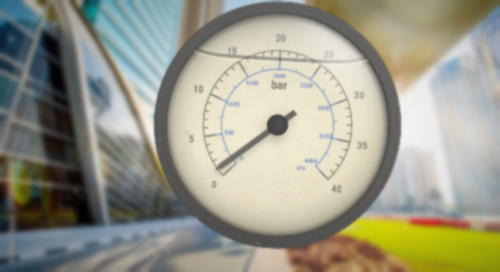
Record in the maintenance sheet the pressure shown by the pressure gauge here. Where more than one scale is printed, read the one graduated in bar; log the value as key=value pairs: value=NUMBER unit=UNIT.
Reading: value=1 unit=bar
